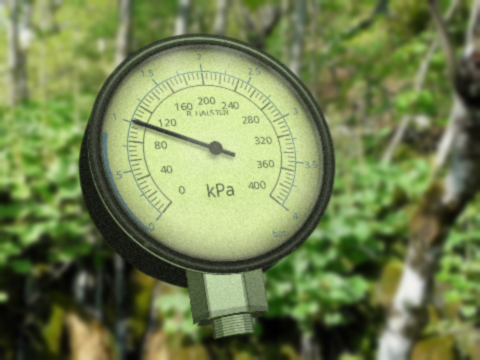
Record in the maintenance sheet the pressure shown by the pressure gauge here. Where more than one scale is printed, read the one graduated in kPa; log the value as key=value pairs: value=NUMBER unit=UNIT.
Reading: value=100 unit=kPa
